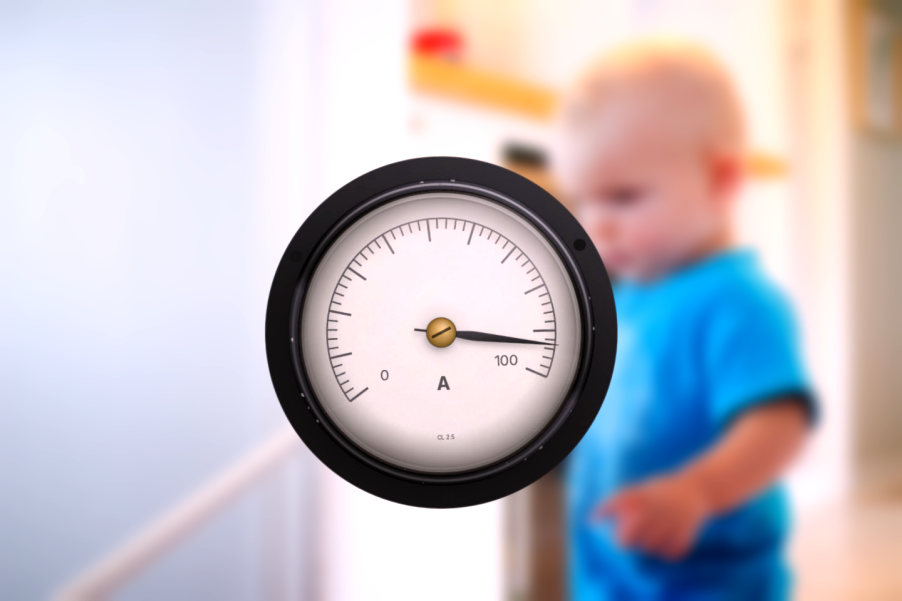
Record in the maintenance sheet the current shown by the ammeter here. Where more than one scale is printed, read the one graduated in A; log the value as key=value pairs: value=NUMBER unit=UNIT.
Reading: value=93 unit=A
